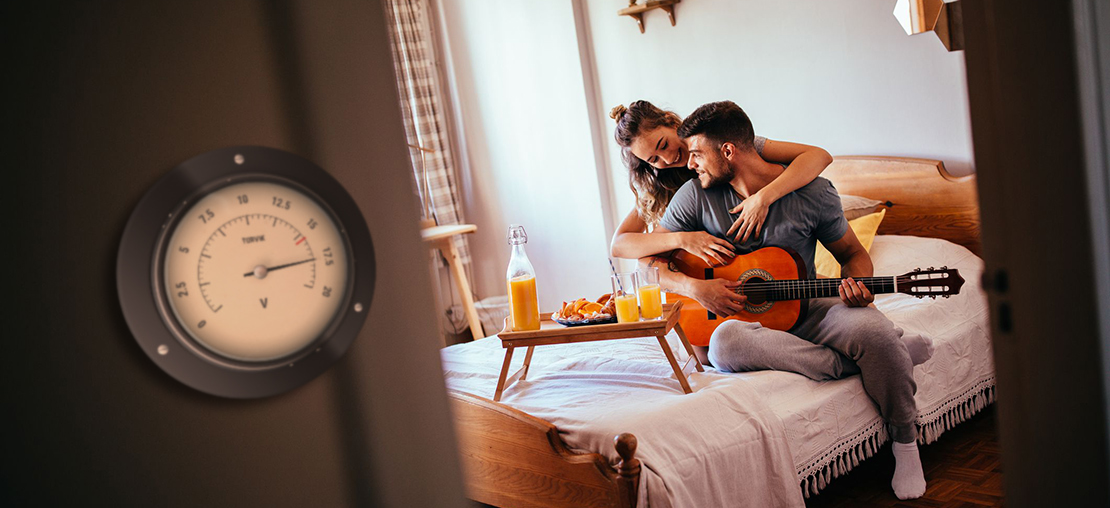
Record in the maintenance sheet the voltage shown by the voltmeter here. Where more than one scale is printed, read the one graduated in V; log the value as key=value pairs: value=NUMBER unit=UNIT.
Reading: value=17.5 unit=V
